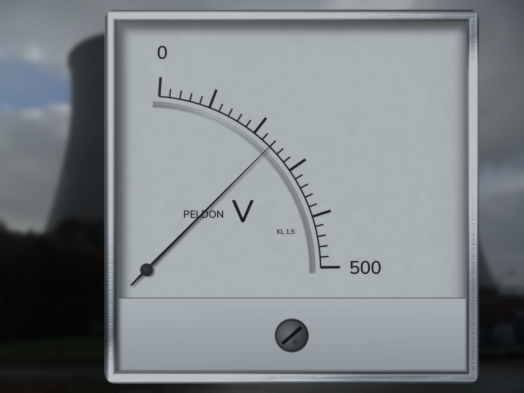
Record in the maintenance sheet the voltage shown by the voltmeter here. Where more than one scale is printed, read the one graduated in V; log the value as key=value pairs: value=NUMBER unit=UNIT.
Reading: value=240 unit=V
